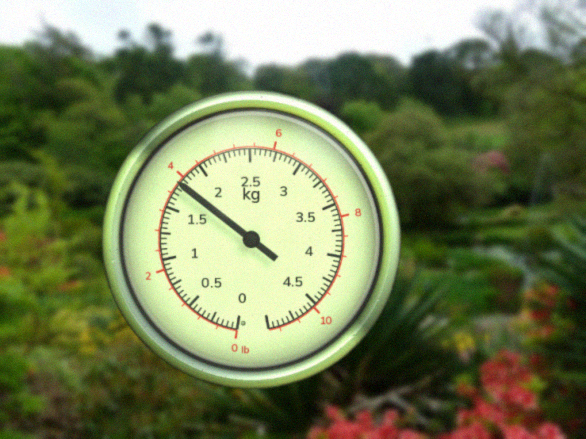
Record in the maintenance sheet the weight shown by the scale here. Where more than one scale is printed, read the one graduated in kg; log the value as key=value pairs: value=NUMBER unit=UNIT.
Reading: value=1.75 unit=kg
